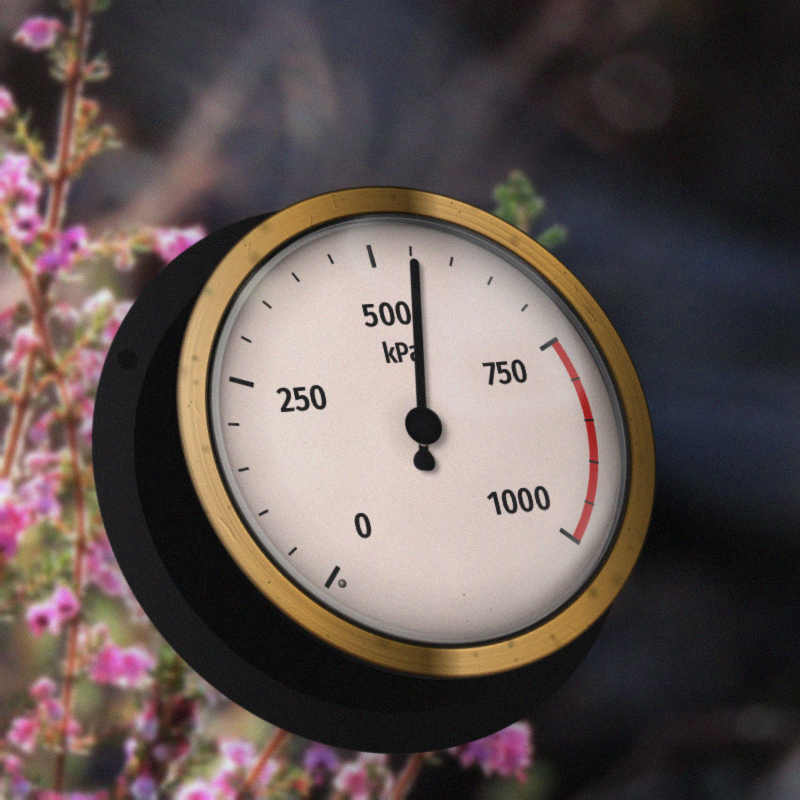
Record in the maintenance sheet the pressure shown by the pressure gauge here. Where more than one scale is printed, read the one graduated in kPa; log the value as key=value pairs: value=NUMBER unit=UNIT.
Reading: value=550 unit=kPa
